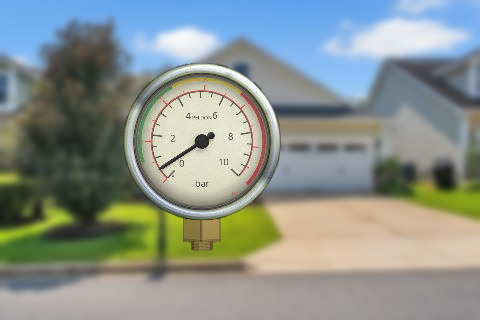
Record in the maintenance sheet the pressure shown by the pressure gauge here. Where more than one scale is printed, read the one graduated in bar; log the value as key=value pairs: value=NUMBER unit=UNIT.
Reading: value=0.5 unit=bar
